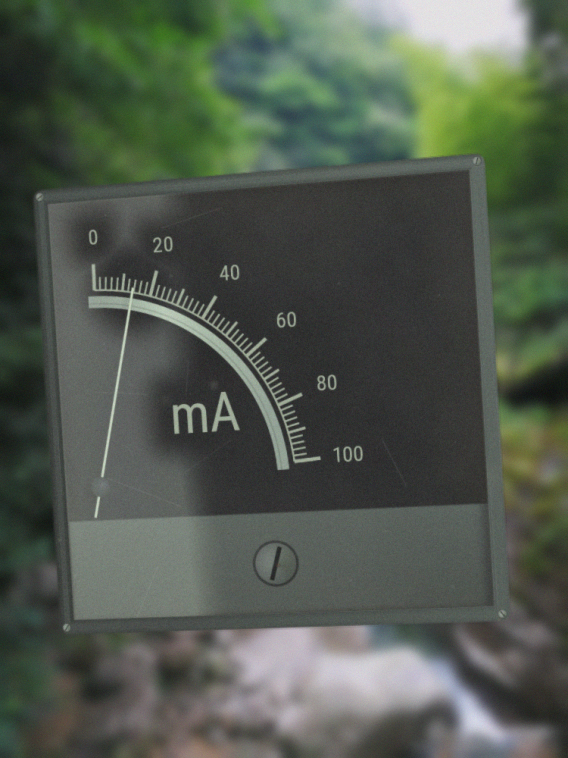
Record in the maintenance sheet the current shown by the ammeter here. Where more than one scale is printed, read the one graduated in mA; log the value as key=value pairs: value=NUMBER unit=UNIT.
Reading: value=14 unit=mA
